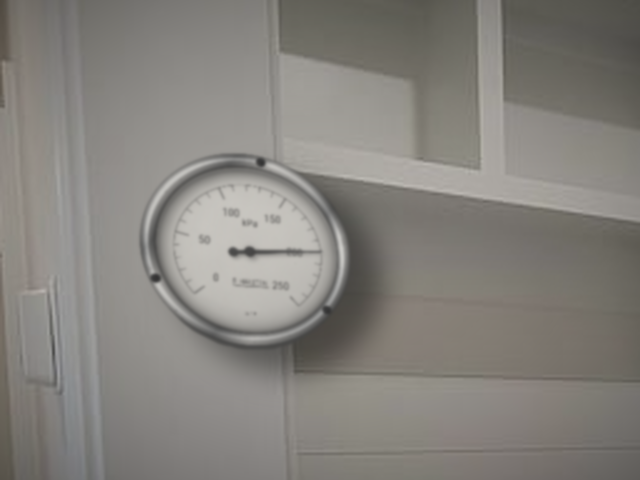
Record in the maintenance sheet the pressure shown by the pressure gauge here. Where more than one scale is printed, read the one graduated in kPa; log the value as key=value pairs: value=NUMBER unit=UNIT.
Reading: value=200 unit=kPa
